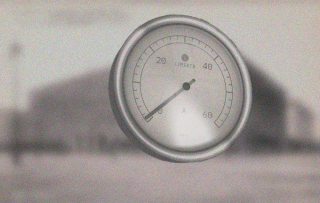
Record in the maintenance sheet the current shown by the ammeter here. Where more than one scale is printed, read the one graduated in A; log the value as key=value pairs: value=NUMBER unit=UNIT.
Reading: value=1 unit=A
